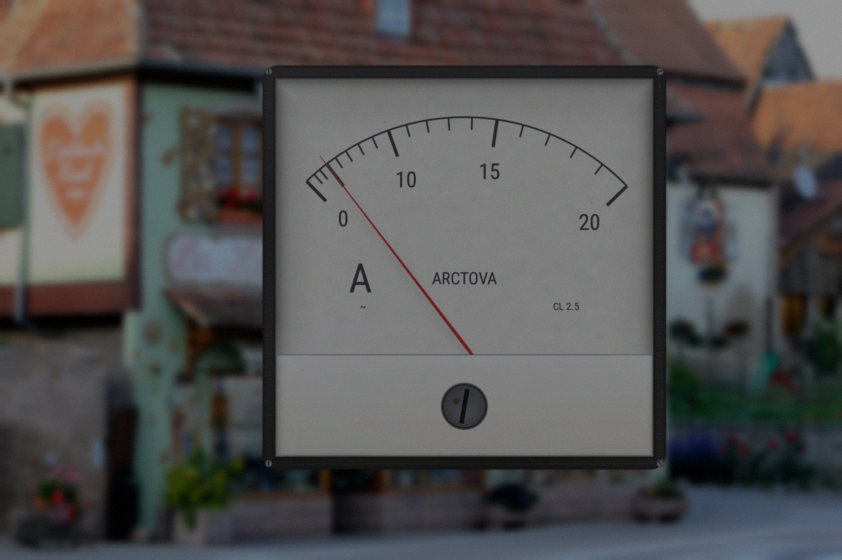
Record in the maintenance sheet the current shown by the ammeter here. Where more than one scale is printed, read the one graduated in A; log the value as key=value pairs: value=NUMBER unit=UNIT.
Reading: value=5 unit=A
